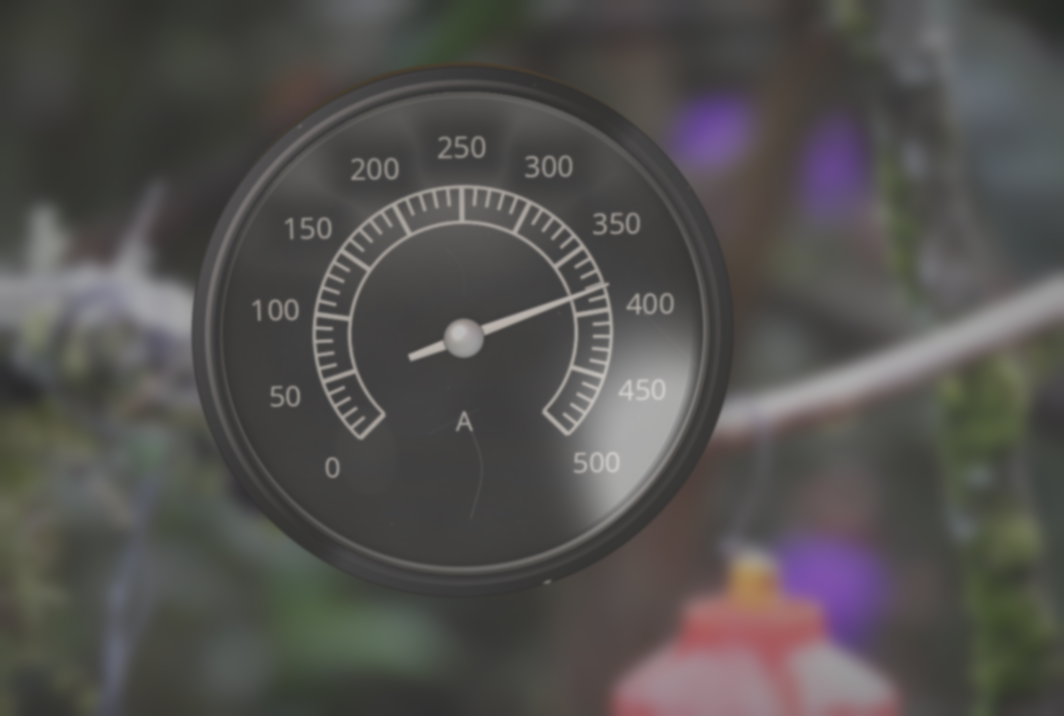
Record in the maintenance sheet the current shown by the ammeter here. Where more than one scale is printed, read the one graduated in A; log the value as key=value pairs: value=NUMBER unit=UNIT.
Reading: value=380 unit=A
